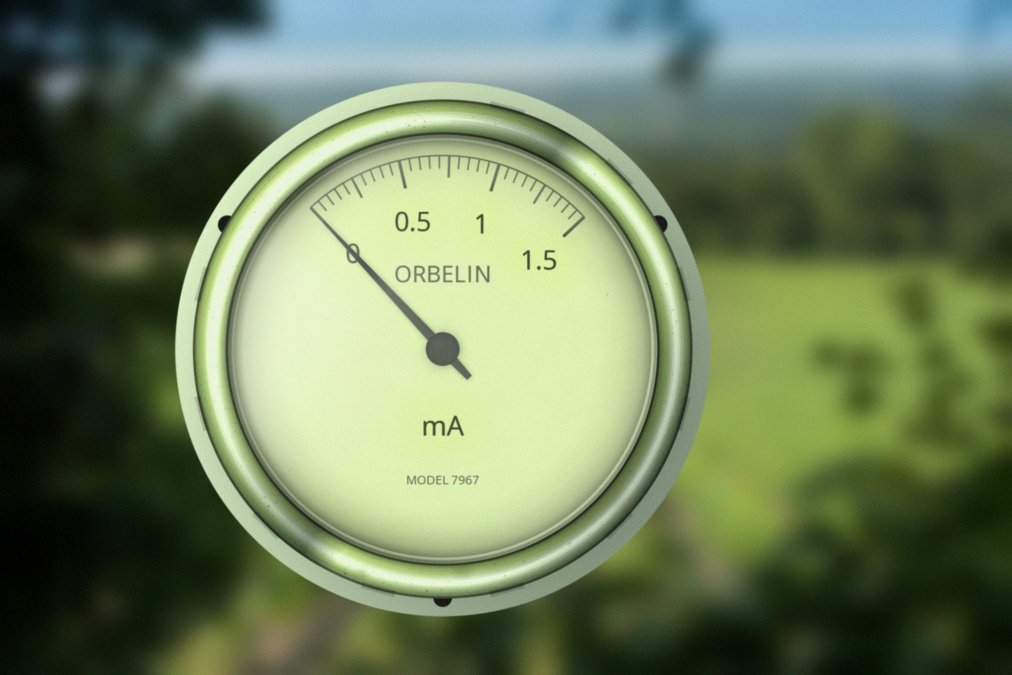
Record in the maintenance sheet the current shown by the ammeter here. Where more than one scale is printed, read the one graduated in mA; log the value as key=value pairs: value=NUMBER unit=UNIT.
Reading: value=0 unit=mA
